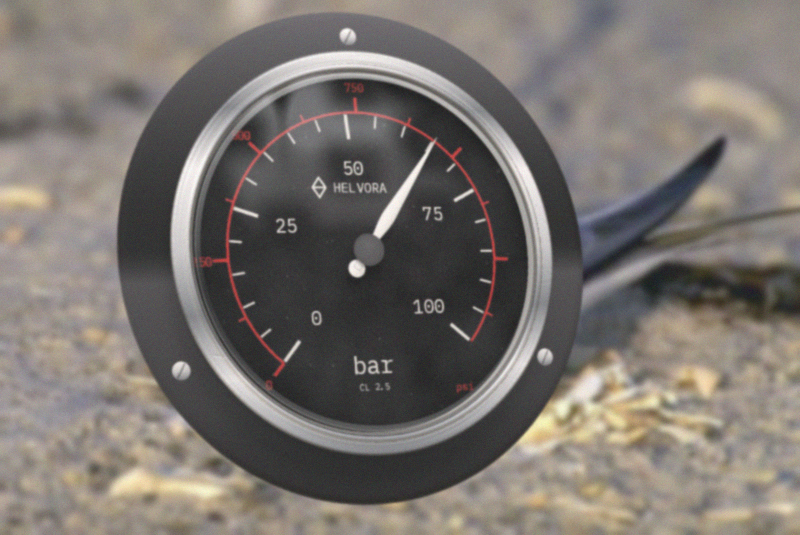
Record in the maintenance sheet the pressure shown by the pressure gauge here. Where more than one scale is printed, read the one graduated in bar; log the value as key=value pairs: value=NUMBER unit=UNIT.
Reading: value=65 unit=bar
